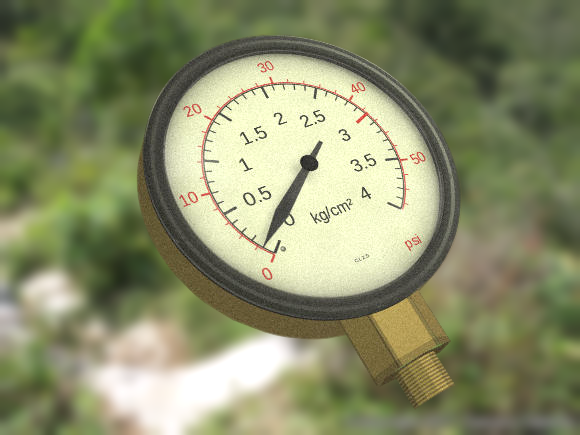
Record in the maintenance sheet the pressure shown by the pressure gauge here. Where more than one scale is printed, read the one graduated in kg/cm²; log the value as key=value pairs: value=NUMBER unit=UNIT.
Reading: value=0.1 unit=kg/cm²
